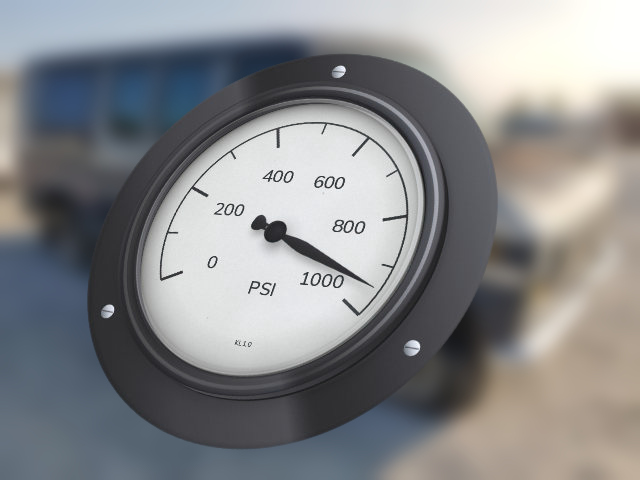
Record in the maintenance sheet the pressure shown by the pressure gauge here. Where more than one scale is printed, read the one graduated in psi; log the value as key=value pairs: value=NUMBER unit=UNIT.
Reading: value=950 unit=psi
